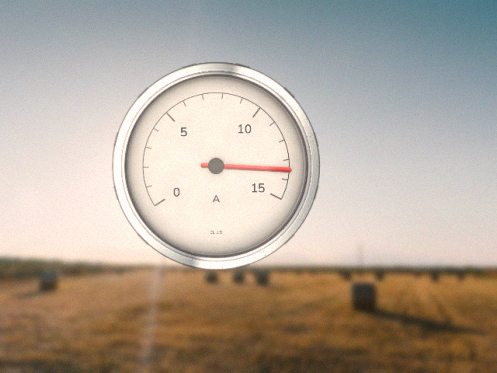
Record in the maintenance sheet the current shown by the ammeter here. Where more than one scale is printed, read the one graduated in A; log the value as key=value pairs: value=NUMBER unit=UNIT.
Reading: value=13.5 unit=A
